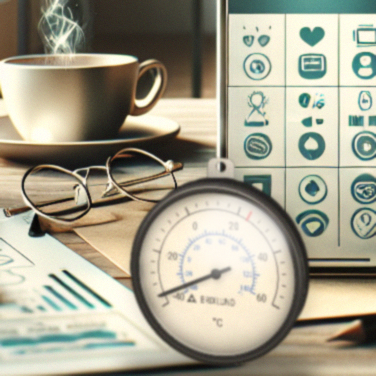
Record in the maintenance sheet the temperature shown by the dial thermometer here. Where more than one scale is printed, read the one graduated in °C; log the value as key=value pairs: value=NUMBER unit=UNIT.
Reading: value=-36 unit=°C
